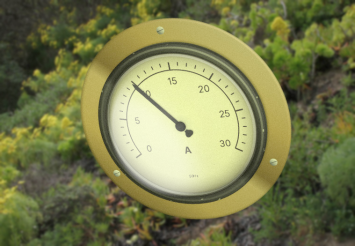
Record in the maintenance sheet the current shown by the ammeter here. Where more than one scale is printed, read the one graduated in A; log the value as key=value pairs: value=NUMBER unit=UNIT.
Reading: value=10 unit=A
